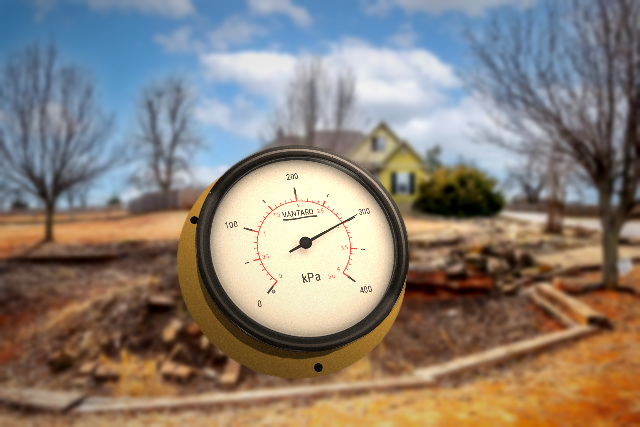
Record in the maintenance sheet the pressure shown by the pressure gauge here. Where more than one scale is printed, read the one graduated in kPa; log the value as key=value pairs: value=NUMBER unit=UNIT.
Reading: value=300 unit=kPa
